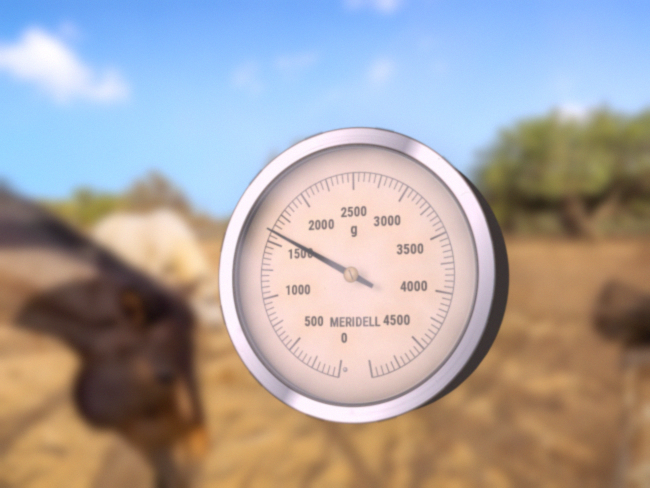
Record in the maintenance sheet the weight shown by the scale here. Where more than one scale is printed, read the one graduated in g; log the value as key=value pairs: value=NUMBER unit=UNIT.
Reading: value=1600 unit=g
